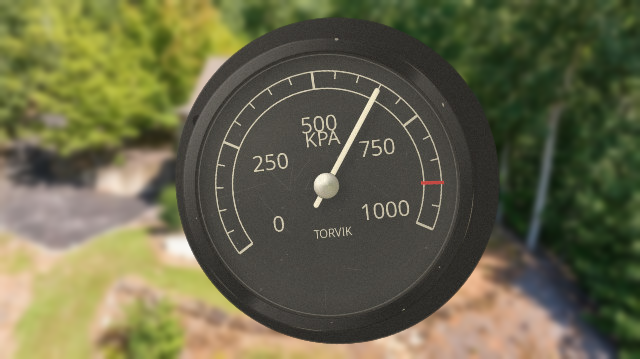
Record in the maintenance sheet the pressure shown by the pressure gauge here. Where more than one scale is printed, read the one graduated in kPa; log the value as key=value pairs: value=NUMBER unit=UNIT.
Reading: value=650 unit=kPa
